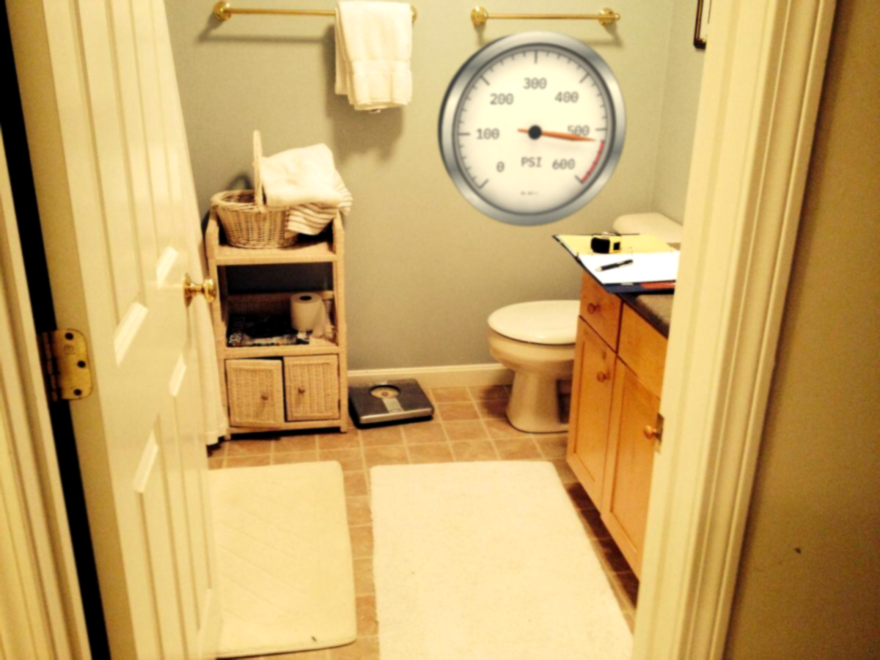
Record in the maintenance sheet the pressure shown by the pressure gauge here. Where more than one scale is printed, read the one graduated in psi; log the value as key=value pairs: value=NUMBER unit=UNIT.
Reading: value=520 unit=psi
